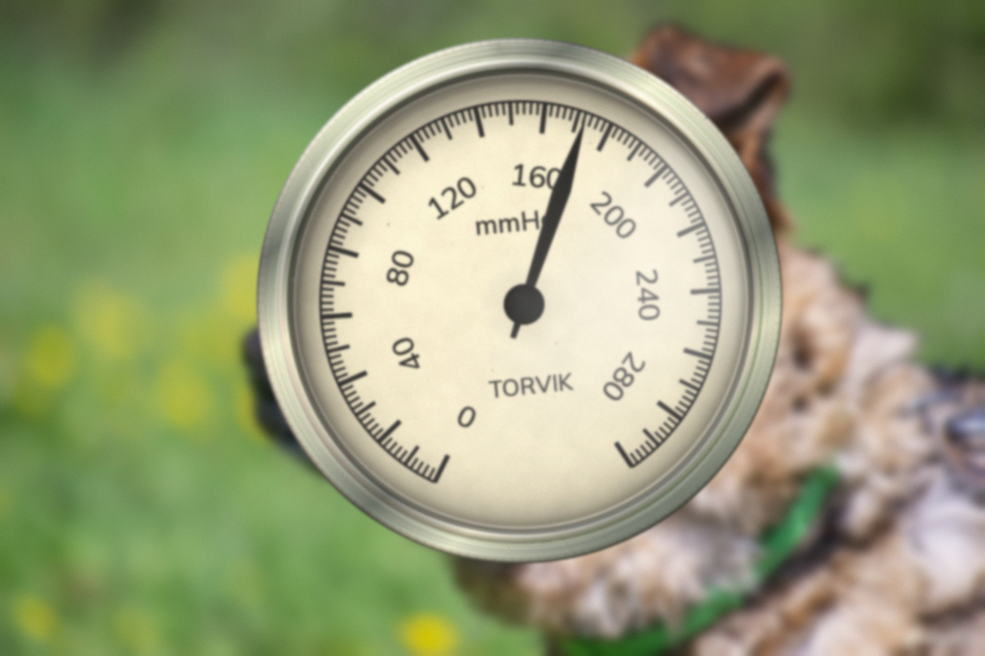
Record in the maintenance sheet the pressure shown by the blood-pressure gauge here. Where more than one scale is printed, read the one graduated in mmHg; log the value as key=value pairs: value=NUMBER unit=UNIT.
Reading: value=172 unit=mmHg
